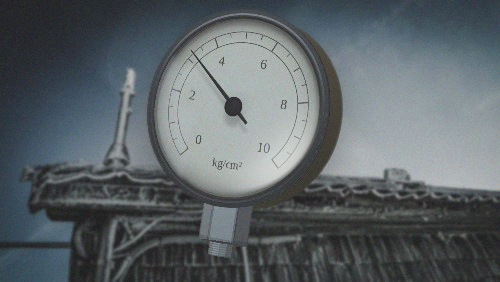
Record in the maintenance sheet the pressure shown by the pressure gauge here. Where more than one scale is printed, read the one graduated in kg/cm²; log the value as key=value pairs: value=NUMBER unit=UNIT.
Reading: value=3.25 unit=kg/cm²
